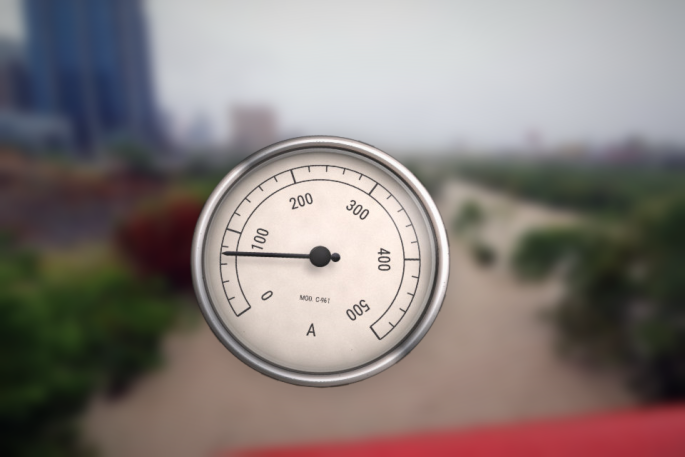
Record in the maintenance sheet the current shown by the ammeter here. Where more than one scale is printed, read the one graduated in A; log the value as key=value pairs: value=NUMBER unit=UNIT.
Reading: value=70 unit=A
